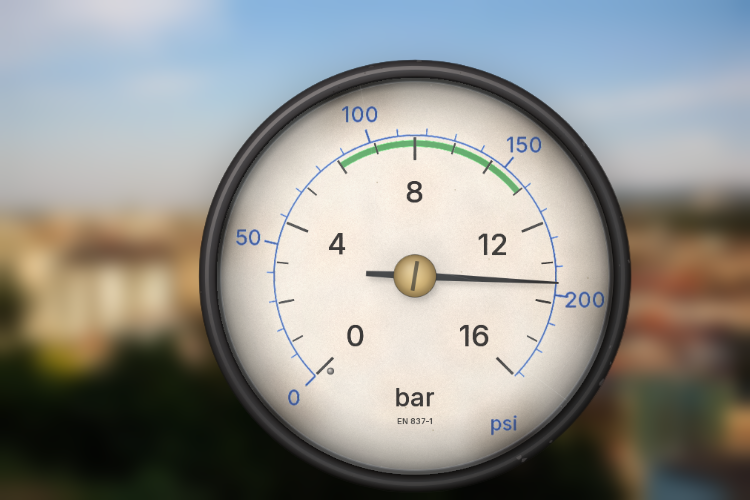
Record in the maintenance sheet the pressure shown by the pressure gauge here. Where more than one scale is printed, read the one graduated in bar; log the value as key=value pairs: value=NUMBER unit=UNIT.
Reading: value=13.5 unit=bar
